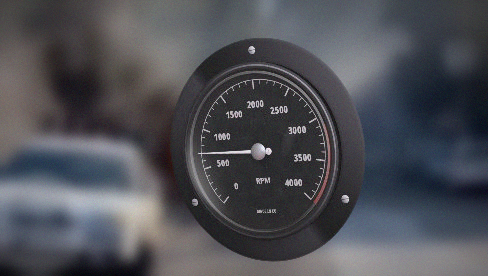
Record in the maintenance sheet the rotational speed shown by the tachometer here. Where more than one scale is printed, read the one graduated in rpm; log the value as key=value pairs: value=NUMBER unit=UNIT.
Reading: value=700 unit=rpm
